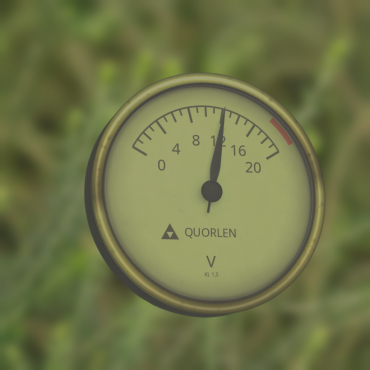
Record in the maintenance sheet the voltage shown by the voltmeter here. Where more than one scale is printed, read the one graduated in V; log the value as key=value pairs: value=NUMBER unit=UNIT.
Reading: value=12 unit=V
